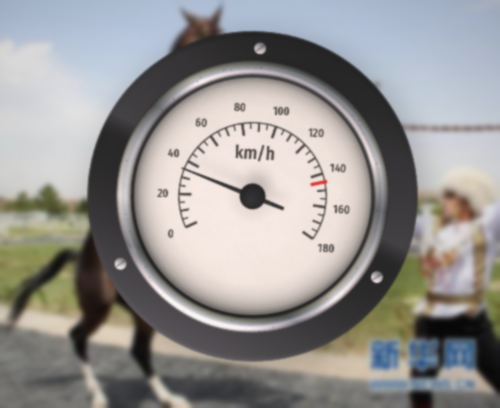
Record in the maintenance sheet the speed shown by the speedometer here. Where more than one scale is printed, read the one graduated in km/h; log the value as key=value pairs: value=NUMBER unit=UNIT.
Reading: value=35 unit=km/h
